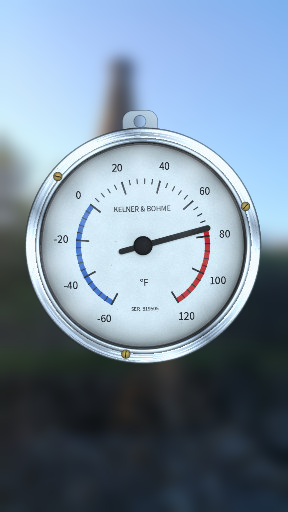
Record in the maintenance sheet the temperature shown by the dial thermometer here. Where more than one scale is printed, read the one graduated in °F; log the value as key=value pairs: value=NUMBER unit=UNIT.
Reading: value=76 unit=°F
